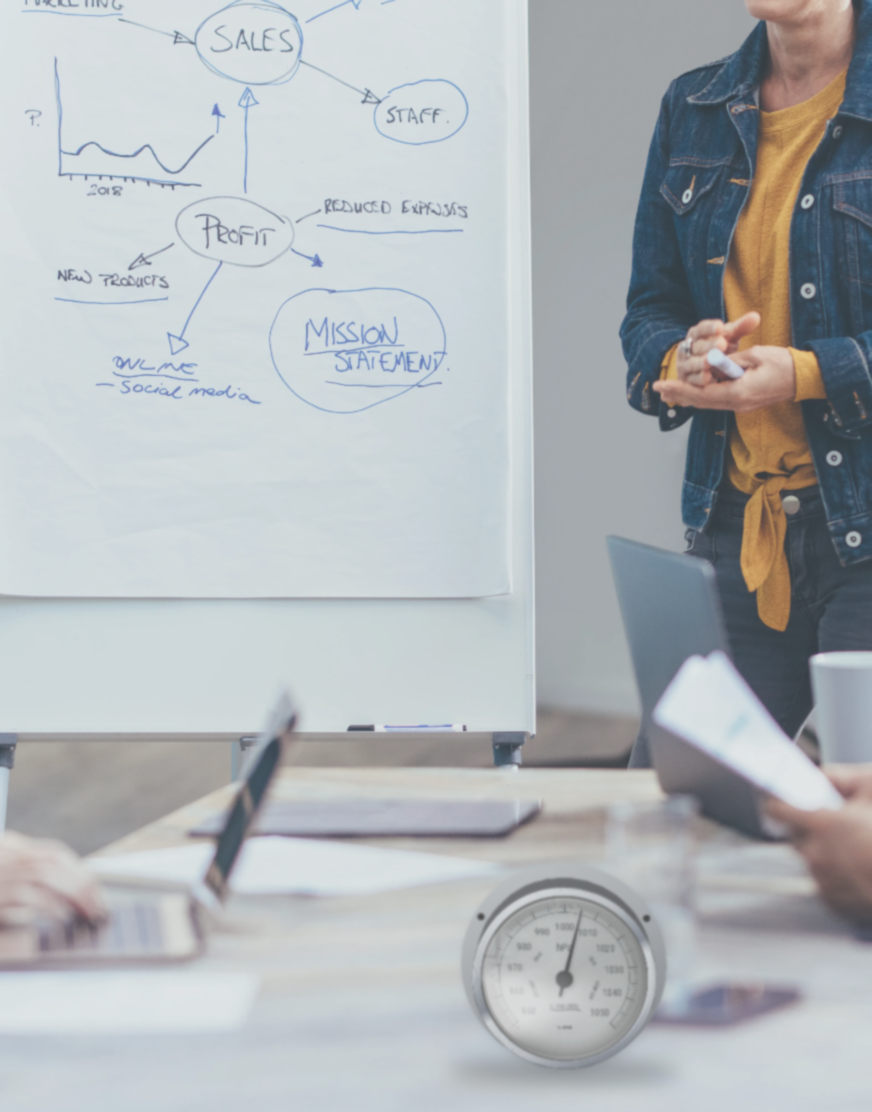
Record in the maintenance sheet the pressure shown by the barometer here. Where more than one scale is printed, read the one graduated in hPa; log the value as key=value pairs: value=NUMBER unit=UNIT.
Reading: value=1005 unit=hPa
